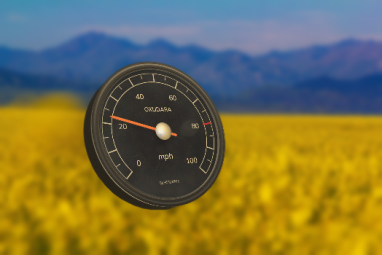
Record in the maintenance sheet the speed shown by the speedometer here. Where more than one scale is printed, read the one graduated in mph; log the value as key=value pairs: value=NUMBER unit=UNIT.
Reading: value=22.5 unit=mph
